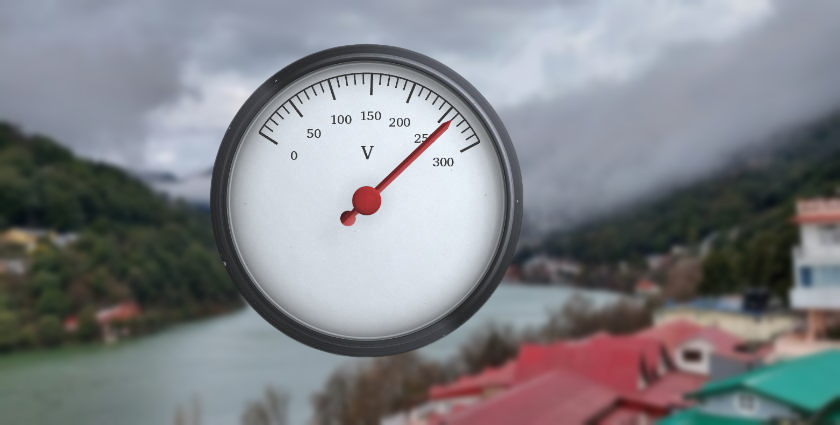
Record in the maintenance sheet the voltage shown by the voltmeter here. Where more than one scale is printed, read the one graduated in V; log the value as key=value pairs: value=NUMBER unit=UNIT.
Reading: value=260 unit=V
